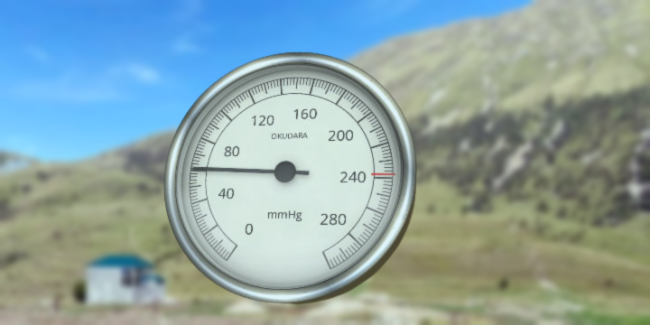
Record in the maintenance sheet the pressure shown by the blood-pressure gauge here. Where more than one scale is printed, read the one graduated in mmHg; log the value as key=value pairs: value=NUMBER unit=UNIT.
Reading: value=60 unit=mmHg
